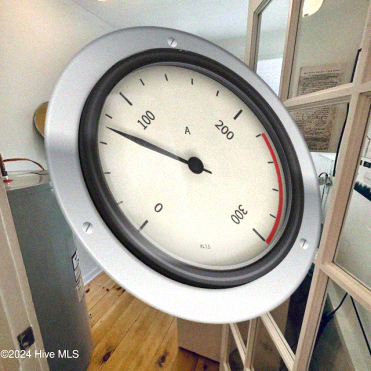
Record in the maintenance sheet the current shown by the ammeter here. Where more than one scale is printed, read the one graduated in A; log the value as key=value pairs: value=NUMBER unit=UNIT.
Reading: value=70 unit=A
